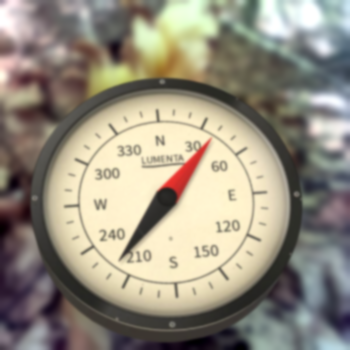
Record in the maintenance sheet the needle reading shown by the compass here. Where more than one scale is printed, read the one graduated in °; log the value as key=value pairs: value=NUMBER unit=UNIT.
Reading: value=40 unit=°
